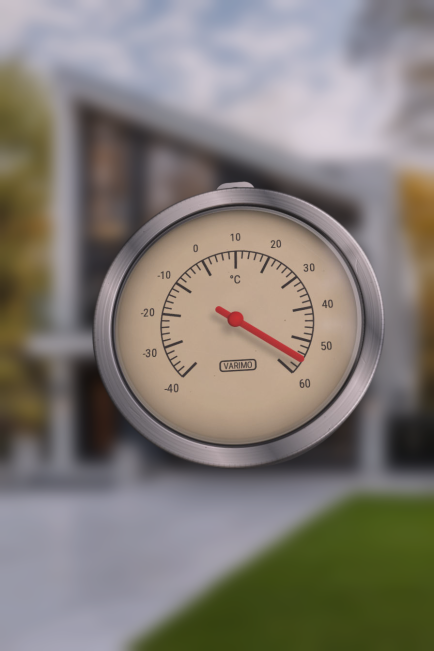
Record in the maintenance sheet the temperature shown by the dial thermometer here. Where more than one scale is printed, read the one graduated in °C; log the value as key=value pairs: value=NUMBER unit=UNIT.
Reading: value=56 unit=°C
